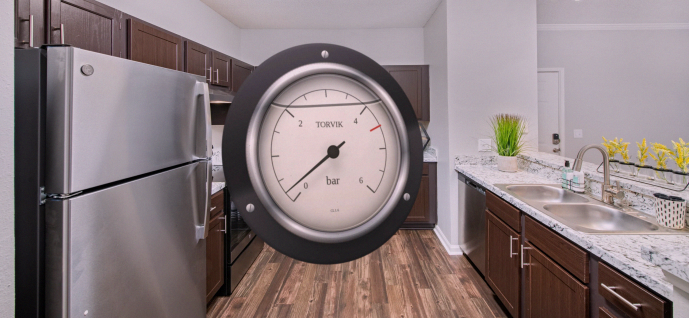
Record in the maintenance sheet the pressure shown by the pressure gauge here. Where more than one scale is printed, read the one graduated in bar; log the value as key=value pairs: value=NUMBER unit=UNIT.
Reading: value=0.25 unit=bar
